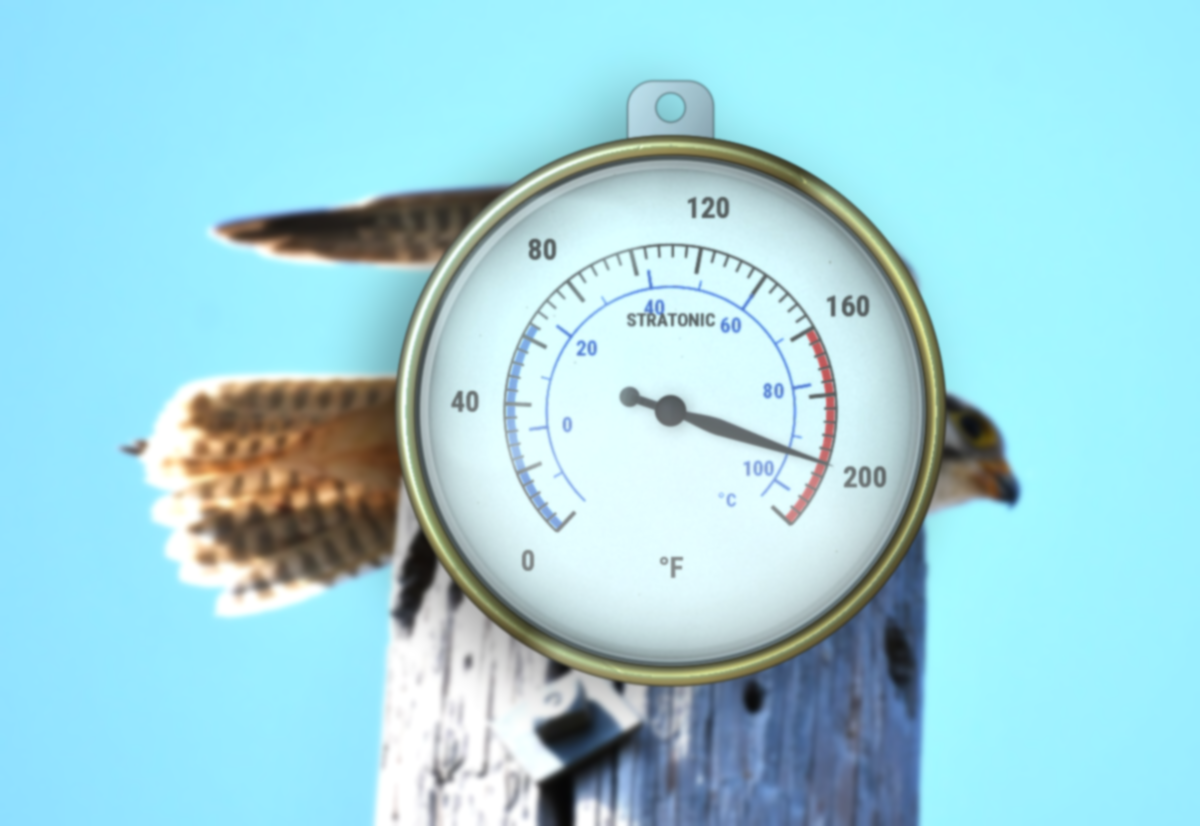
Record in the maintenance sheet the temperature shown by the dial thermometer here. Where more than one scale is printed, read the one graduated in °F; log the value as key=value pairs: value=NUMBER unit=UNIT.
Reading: value=200 unit=°F
